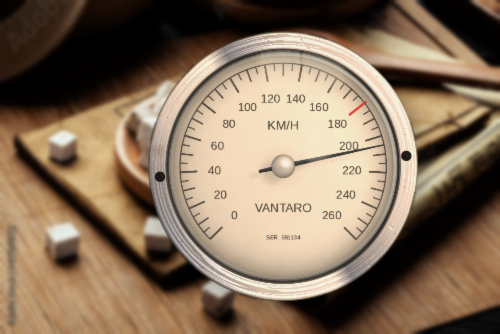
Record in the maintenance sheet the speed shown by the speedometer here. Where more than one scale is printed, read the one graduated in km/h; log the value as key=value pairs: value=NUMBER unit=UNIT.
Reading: value=205 unit=km/h
